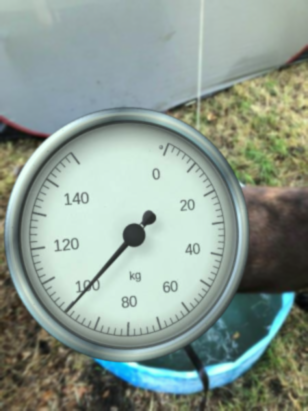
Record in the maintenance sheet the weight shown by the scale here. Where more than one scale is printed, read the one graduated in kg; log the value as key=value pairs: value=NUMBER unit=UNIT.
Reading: value=100 unit=kg
